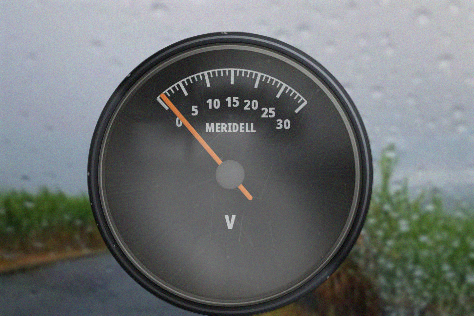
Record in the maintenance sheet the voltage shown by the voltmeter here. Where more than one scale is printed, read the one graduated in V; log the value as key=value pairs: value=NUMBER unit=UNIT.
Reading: value=1 unit=V
